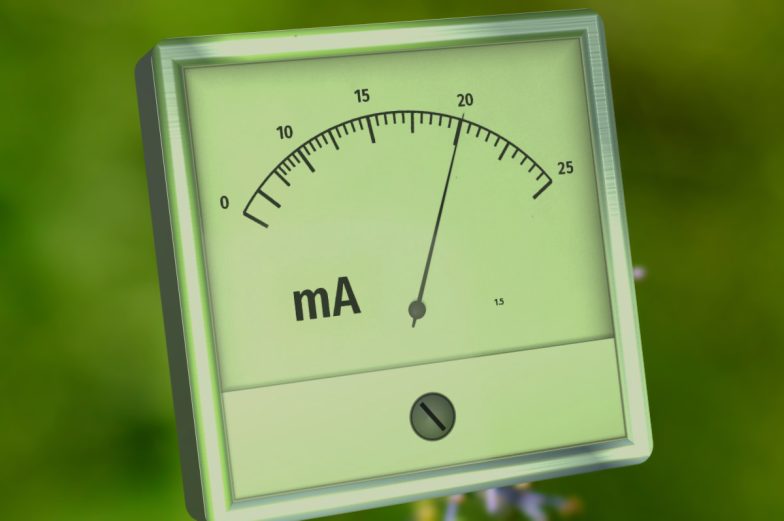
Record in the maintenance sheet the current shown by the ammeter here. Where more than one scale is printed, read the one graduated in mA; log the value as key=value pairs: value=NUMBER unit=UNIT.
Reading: value=20 unit=mA
